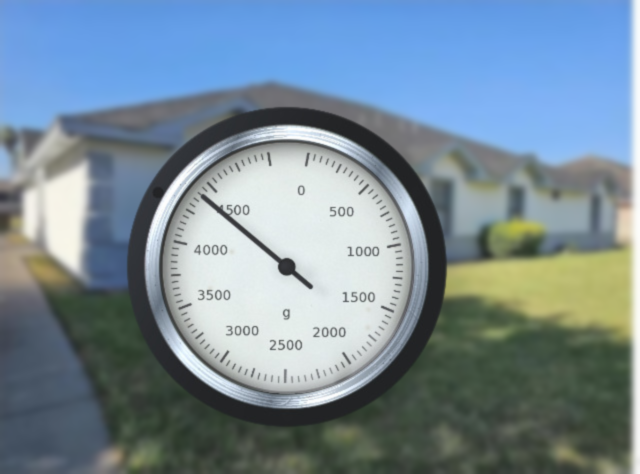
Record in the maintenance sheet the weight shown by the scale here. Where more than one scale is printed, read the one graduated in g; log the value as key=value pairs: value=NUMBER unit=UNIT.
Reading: value=4400 unit=g
